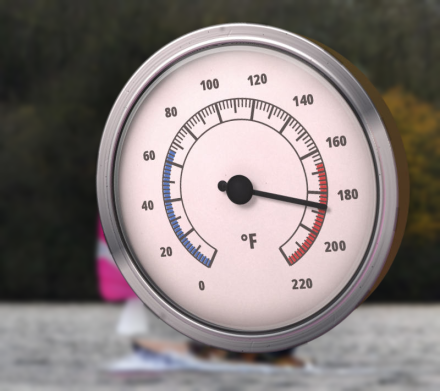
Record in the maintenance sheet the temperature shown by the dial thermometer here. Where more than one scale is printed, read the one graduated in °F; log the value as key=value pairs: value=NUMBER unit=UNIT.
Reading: value=186 unit=°F
